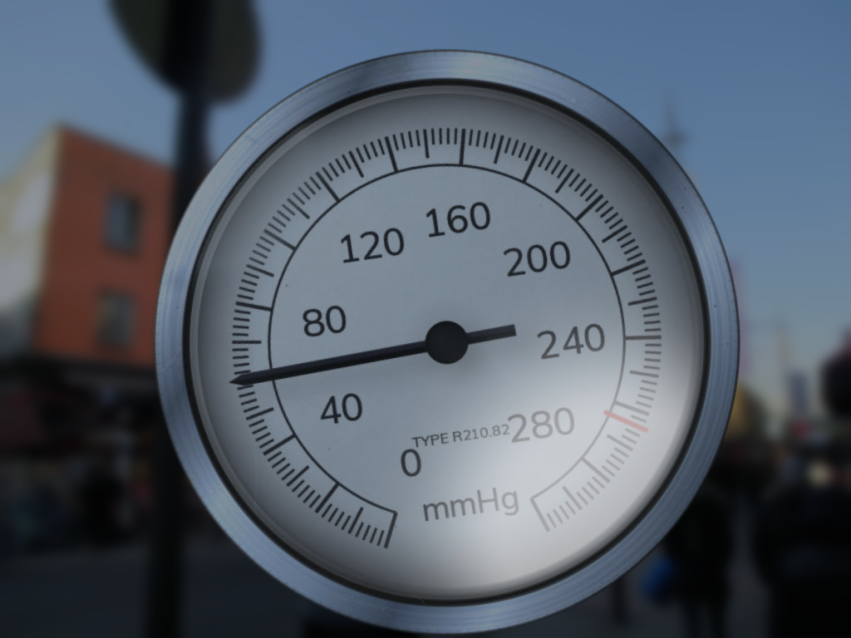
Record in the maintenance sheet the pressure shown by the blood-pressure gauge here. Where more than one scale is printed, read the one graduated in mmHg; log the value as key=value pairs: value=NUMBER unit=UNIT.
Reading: value=60 unit=mmHg
